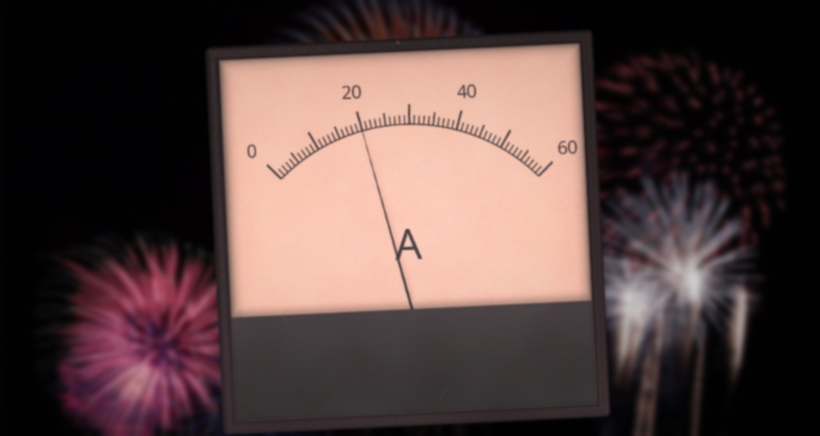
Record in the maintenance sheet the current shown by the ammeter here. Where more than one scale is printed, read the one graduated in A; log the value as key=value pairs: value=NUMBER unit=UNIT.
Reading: value=20 unit=A
